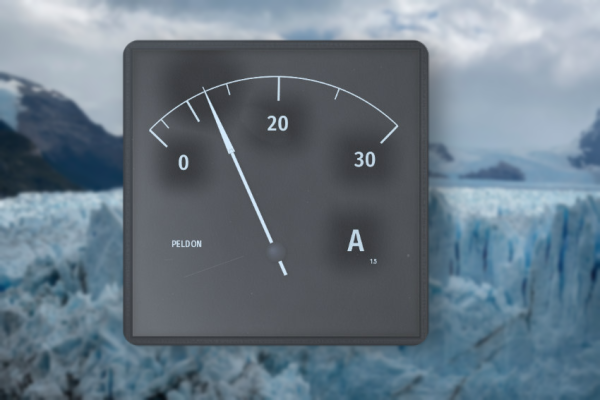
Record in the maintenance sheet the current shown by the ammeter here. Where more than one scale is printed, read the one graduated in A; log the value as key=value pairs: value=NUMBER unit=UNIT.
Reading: value=12.5 unit=A
